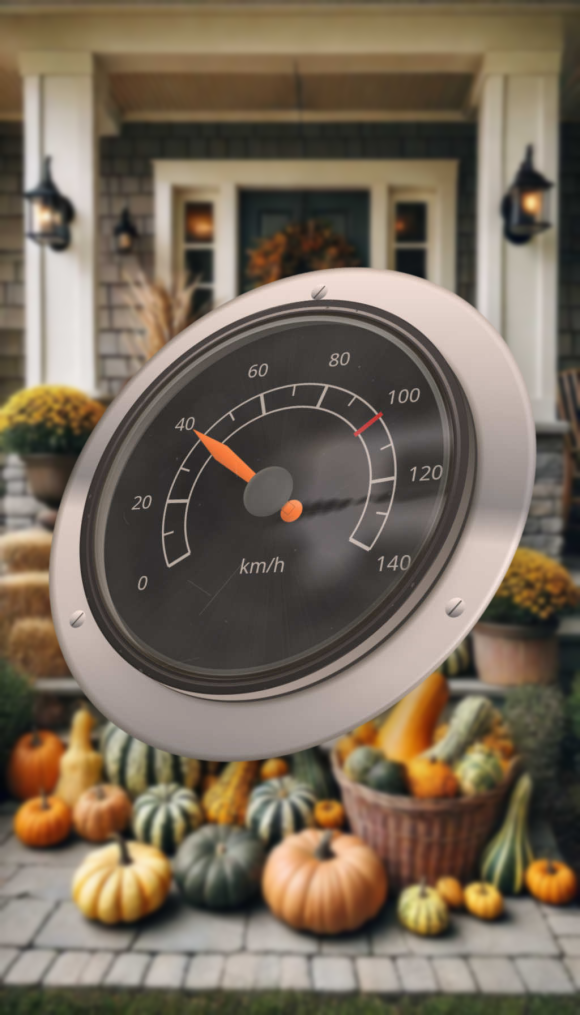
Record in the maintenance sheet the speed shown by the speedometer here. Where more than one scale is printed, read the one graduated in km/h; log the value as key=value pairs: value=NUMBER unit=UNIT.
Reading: value=40 unit=km/h
